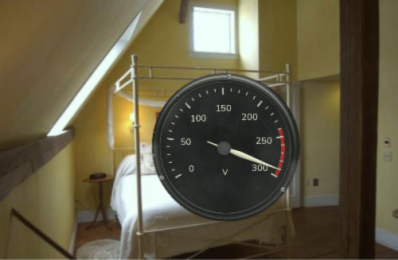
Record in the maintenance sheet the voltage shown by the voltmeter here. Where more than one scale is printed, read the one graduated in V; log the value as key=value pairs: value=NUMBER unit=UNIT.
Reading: value=290 unit=V
